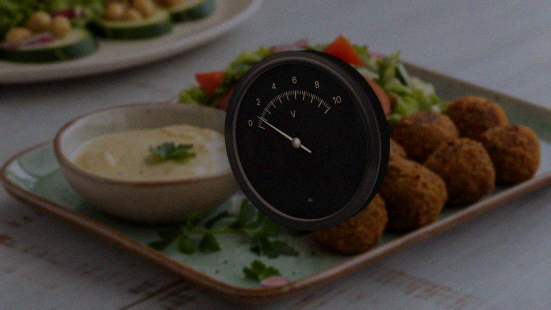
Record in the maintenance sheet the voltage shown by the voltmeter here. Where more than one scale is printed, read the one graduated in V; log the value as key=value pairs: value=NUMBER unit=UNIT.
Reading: value=1 unit=V
